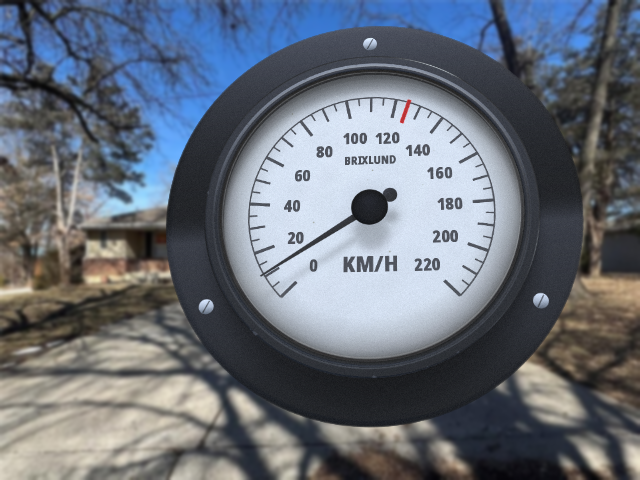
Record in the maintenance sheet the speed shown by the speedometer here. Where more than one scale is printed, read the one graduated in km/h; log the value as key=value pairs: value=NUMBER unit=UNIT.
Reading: value=10 unit=km/h
